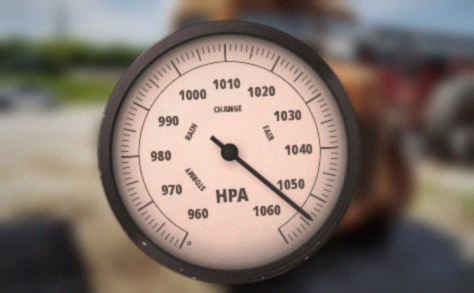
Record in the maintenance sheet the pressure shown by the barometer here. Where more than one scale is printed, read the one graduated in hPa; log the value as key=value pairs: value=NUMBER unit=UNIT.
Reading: value=1054 unit=hPa
